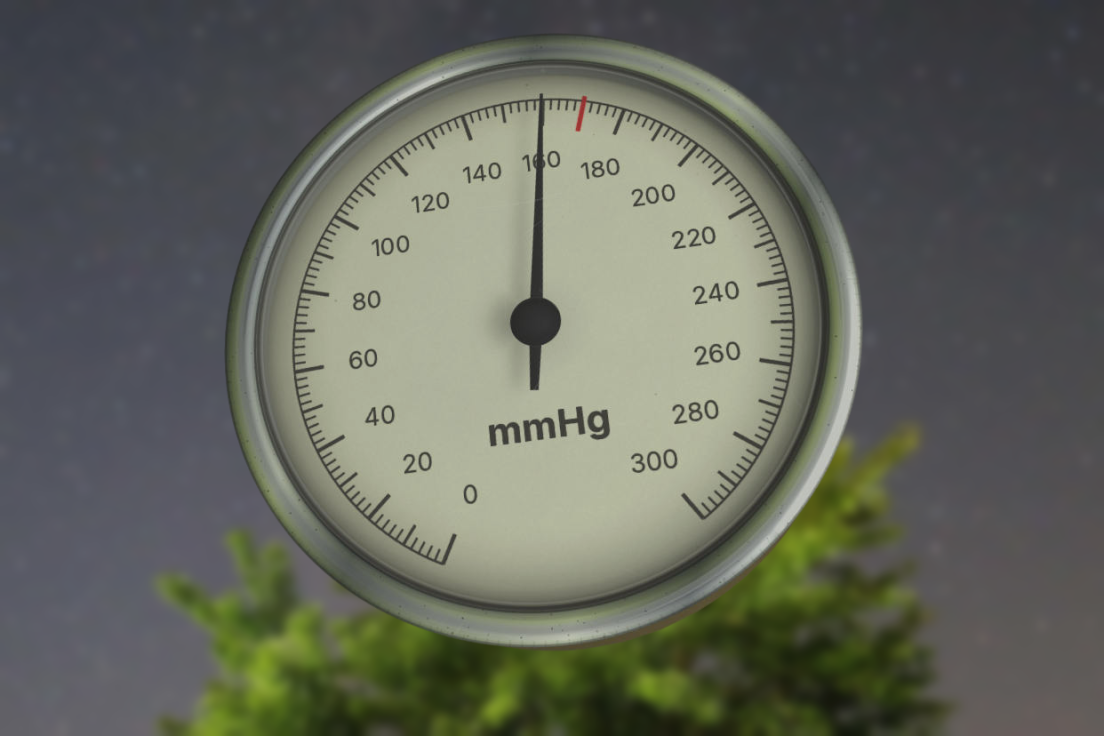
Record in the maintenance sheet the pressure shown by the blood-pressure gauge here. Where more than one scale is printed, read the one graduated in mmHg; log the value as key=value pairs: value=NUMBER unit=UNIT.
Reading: value=160 unit=mmHg
